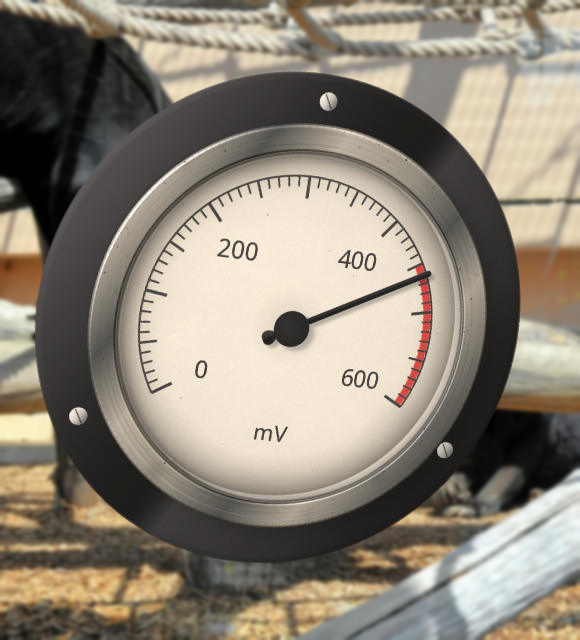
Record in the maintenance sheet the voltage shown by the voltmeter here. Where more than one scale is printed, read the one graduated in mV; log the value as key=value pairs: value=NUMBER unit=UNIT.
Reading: value=460 unit=mV
